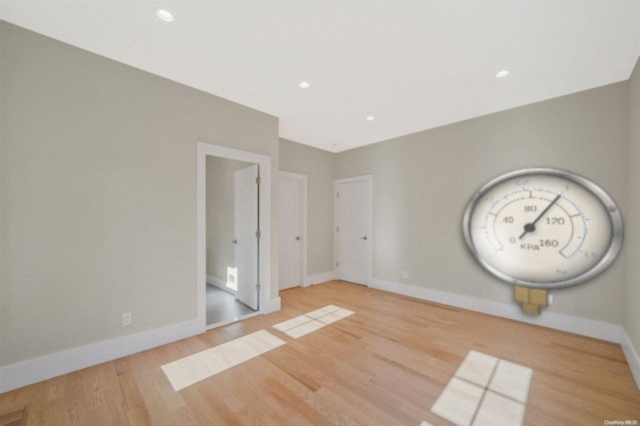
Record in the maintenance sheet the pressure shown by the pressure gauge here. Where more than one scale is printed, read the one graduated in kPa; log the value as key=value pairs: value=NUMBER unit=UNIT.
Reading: value=100 unit=kPa
